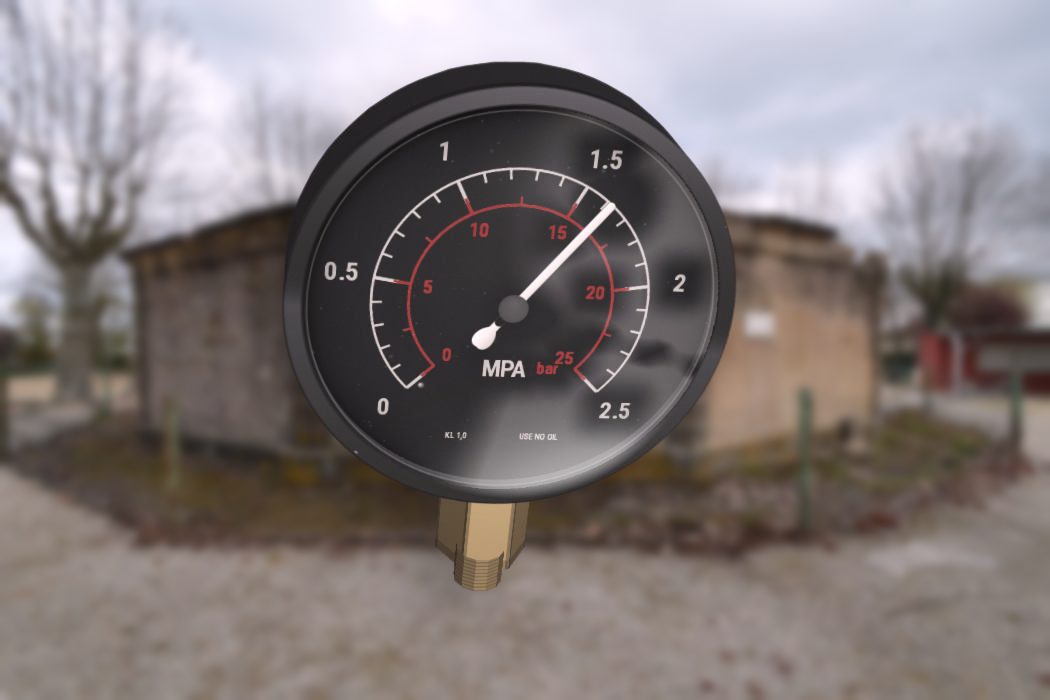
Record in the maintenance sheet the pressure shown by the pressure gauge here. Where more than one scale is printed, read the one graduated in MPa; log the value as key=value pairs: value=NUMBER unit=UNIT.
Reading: value=1.6 unit=MPa
